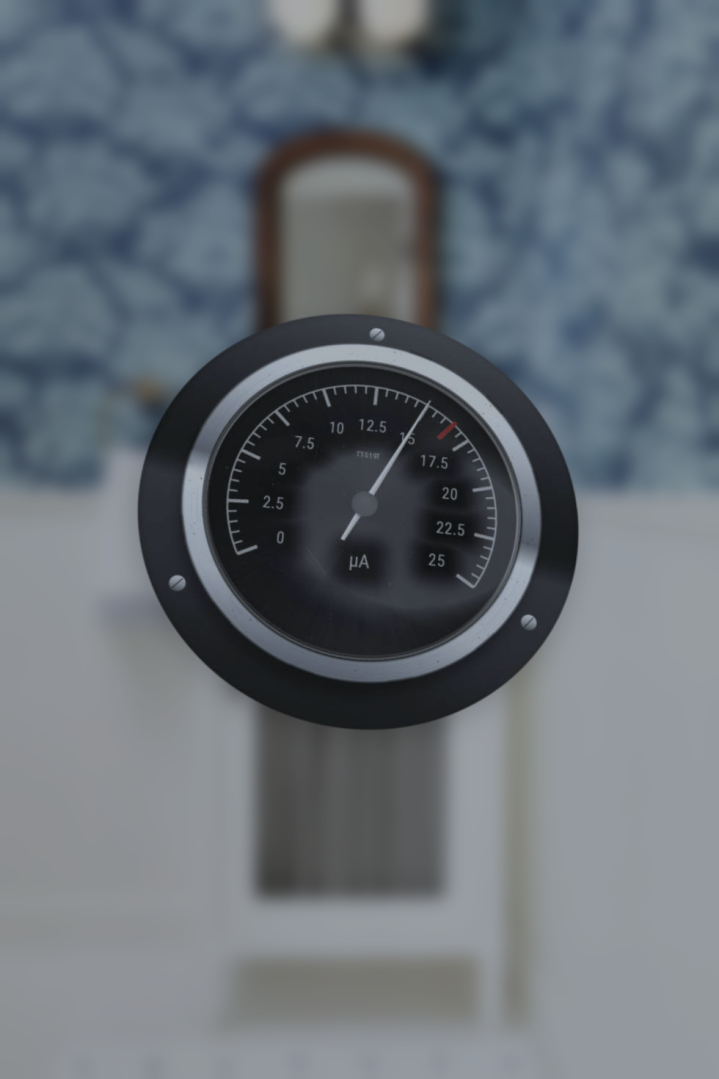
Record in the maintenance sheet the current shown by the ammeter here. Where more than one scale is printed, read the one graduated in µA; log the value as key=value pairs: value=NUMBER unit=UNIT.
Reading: value=15 unit=µA
